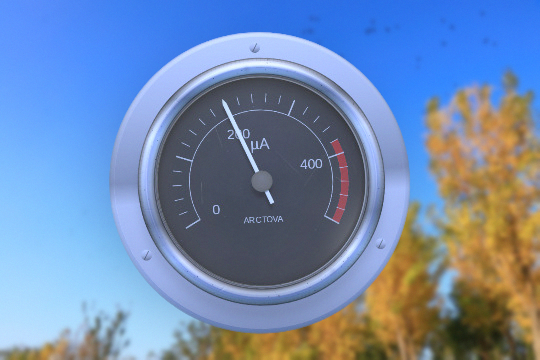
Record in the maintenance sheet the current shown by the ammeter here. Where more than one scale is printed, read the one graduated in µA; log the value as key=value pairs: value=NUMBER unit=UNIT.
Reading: value=200 unit=µA
